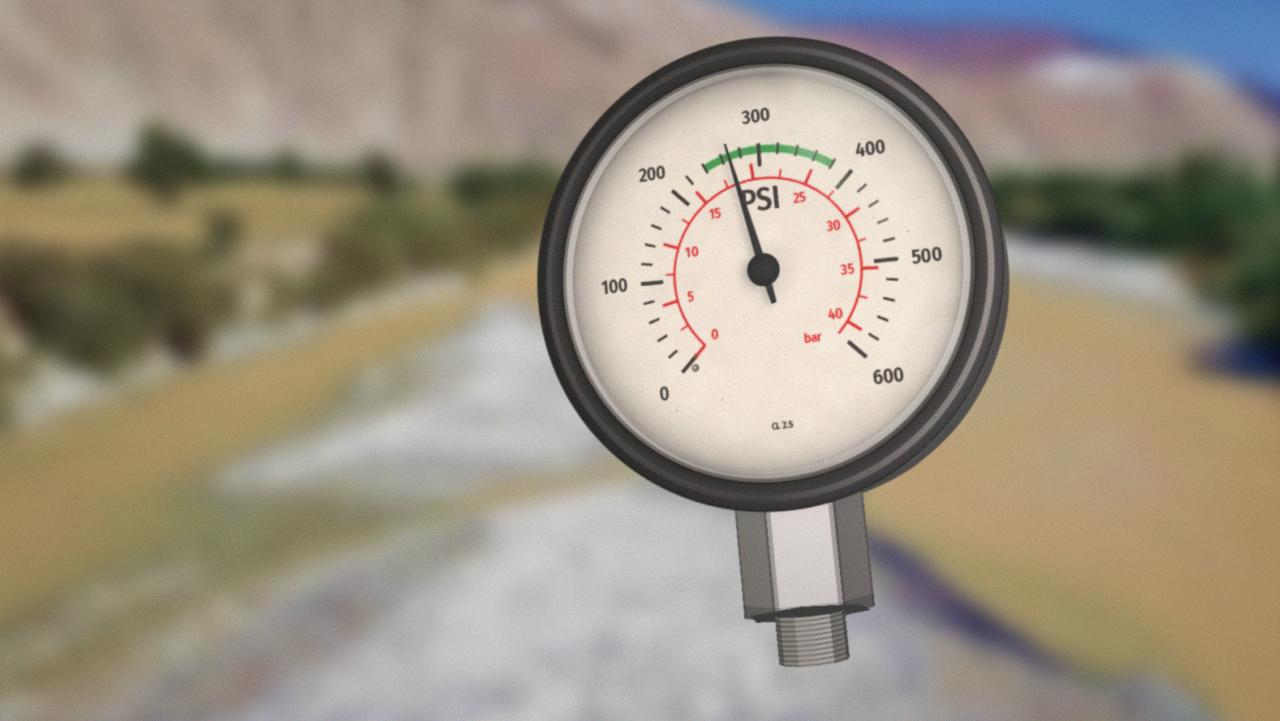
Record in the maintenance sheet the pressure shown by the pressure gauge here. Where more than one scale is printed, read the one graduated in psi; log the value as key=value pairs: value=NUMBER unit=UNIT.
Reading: value=270 unit=psi
